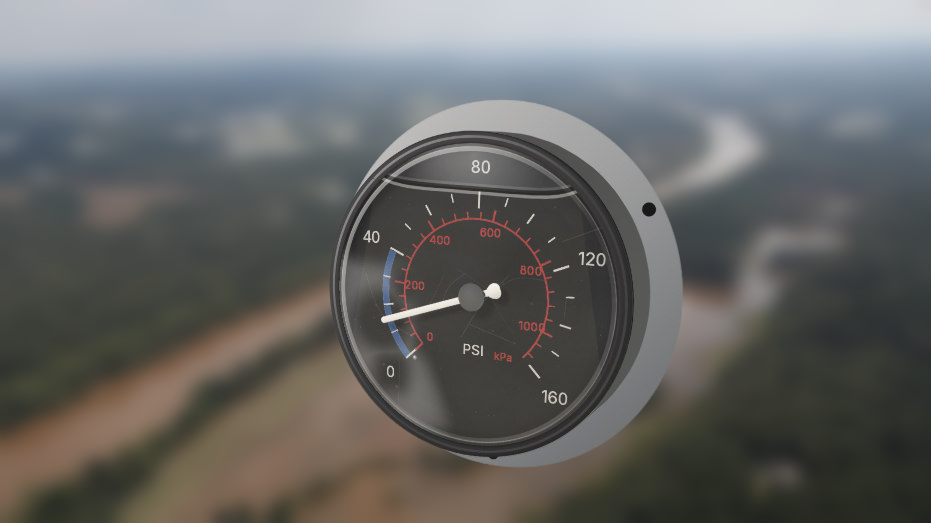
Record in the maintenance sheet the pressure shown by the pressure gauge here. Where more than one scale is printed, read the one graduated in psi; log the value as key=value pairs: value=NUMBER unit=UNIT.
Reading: value=15 unit=psi
